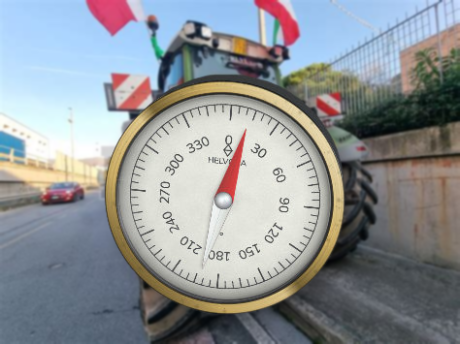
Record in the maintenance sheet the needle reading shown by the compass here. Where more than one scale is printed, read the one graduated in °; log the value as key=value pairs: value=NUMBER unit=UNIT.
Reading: value=12.5 unit=°
